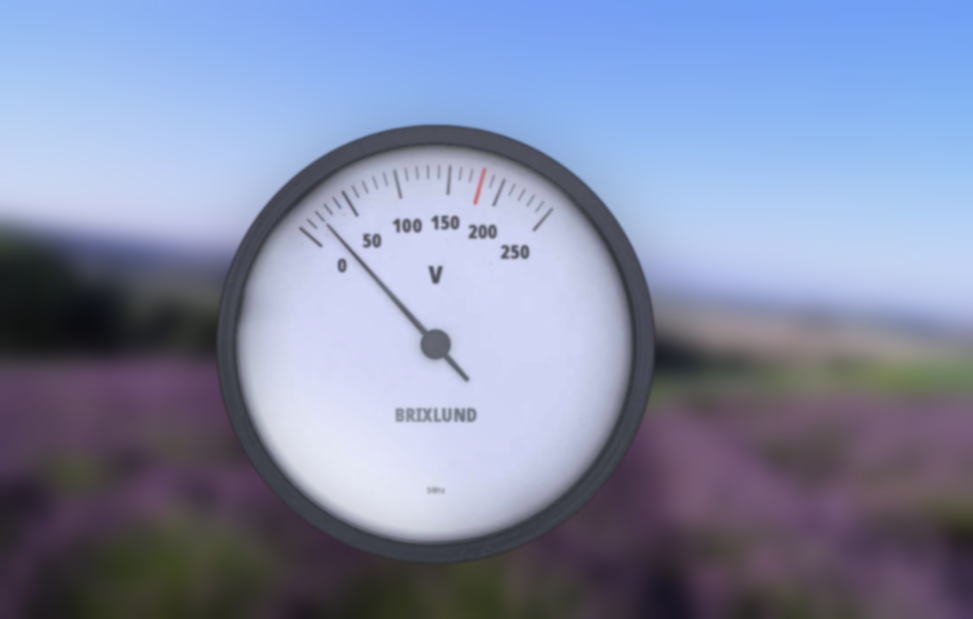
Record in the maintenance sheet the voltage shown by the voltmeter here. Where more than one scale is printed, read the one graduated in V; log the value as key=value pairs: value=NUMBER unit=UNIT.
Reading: value=20 unit=V
